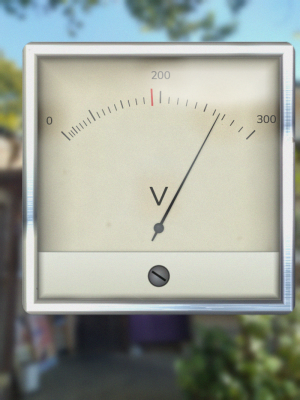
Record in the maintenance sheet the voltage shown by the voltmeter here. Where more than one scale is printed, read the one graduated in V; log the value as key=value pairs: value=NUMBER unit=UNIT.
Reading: value=265 unit=V
